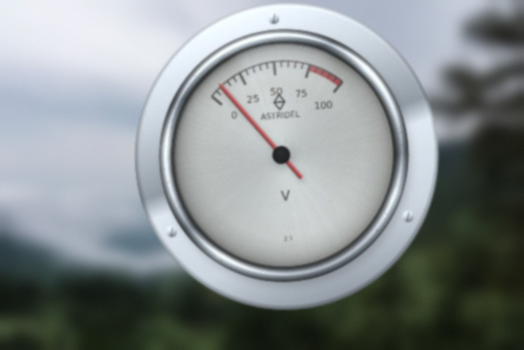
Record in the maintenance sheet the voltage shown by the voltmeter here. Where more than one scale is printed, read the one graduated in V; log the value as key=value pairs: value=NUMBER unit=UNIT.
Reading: value=10 unit=V
